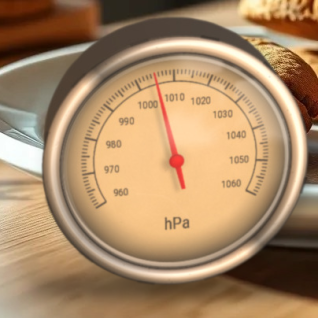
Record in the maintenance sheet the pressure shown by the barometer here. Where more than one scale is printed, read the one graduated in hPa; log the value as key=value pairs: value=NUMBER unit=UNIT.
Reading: value=1005 unit=hPa
